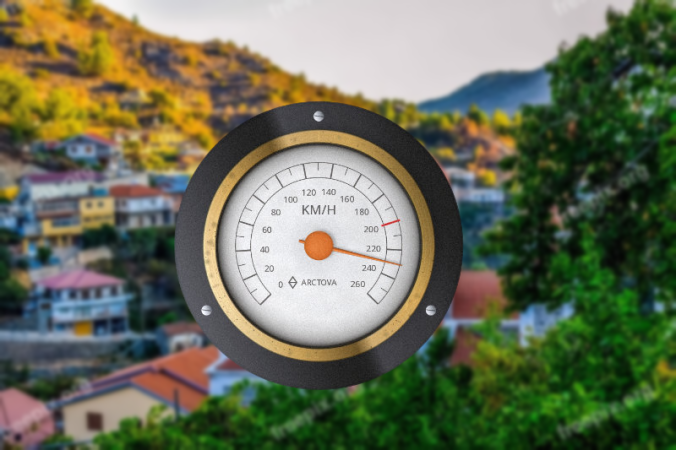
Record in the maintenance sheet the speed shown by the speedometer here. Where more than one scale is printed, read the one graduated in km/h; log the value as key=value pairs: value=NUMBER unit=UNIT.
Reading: value=230 unit=km/h
